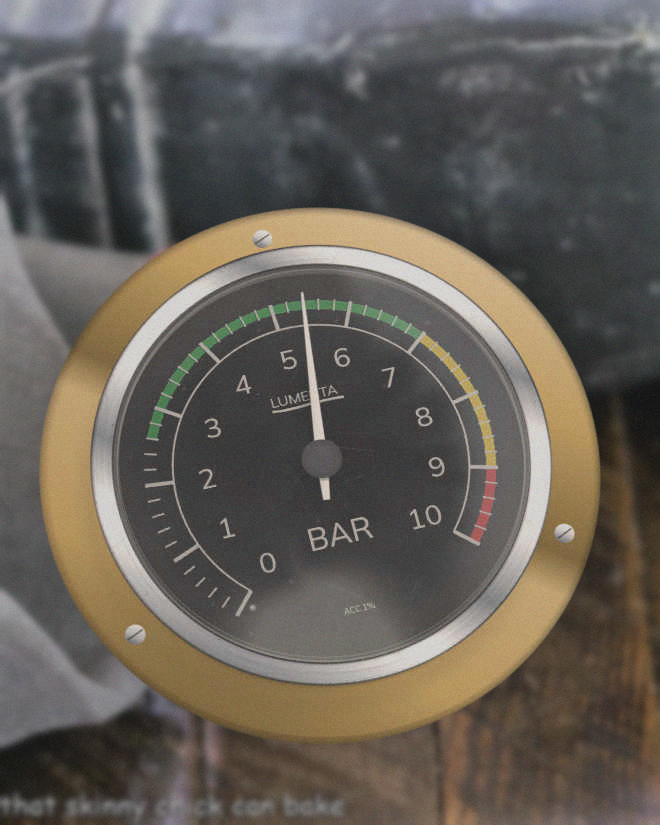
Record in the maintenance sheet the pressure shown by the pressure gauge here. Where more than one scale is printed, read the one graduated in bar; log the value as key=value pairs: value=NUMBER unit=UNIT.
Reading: value=5.4 unit=bar
